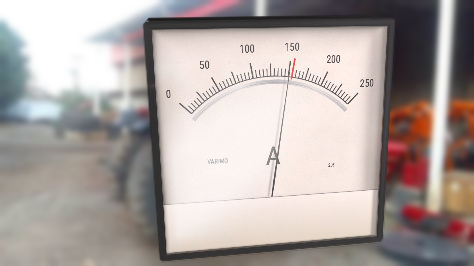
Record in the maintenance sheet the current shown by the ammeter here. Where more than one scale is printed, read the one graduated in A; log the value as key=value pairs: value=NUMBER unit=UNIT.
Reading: value=150 unit=A
